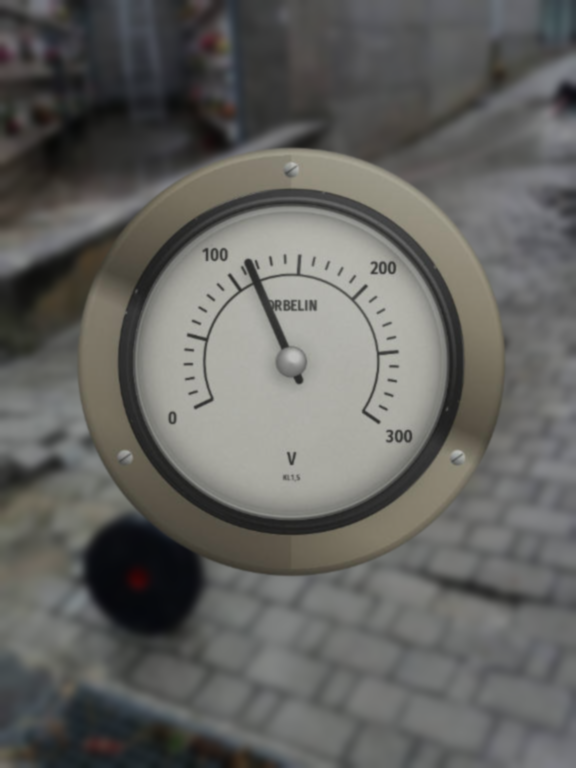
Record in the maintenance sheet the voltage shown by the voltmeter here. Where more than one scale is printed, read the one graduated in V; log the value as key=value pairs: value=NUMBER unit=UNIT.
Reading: value=115 unit=V
